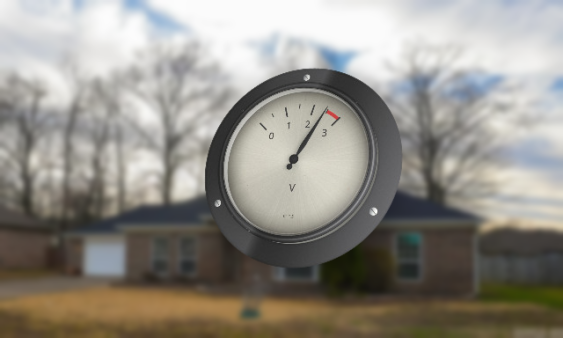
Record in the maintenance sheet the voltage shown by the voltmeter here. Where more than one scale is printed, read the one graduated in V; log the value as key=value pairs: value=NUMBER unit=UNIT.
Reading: value=2.5 unit=V
